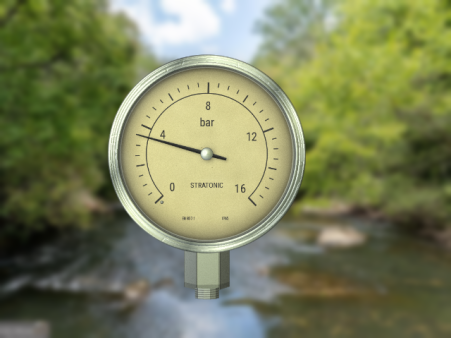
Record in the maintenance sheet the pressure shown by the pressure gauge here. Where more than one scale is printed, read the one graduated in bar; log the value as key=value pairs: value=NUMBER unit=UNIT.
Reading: value=3.5 unit=bar
